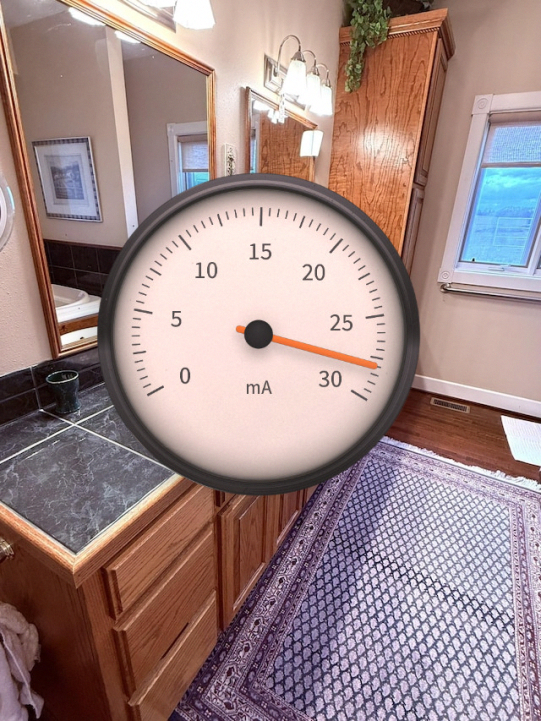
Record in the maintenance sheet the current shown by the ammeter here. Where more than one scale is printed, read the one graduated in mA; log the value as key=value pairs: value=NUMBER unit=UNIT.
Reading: value=28 unit=mA
